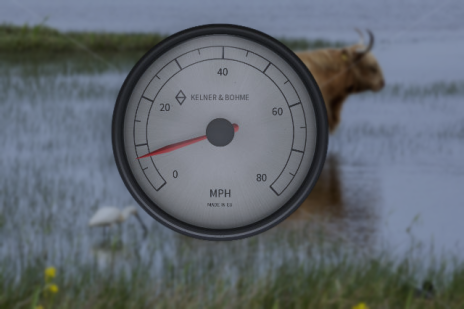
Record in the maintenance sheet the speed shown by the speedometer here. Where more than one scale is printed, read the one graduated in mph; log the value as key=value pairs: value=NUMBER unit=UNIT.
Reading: value=7.5 unit=mph
